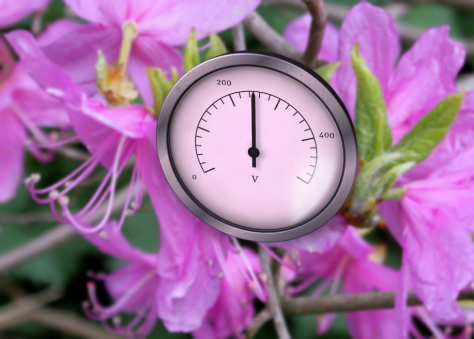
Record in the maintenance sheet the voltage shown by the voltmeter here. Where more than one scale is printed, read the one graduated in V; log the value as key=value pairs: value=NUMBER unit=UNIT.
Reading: value=250 unit=V
